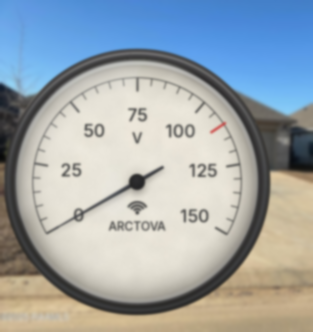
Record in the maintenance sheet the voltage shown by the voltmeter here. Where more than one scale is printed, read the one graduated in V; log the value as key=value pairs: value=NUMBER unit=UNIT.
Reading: value=0 unit=V
